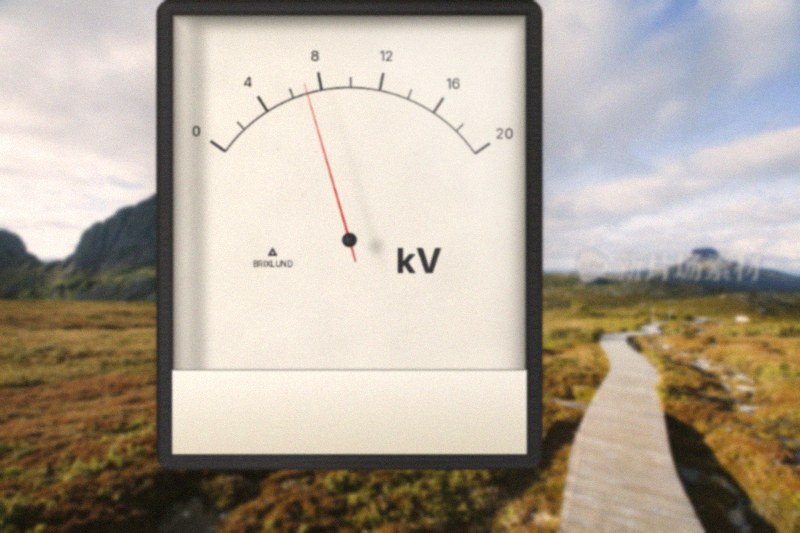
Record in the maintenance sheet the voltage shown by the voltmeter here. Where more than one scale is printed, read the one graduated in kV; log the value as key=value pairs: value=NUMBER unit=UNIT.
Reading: value=7 unit=kV
